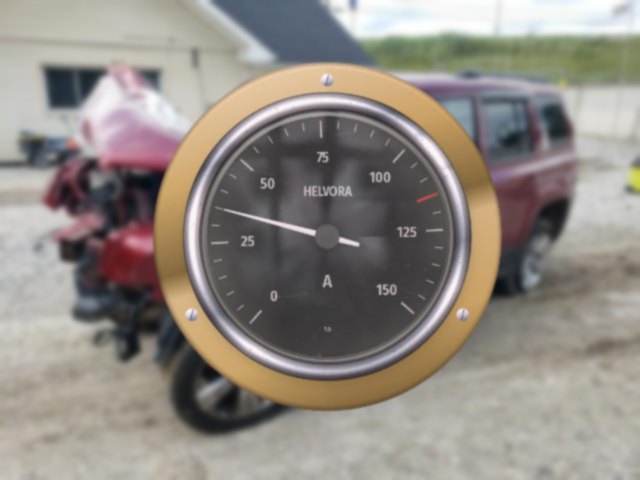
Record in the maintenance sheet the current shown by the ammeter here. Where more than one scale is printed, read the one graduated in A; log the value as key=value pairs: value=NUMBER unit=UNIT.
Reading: value=35 unit=A
